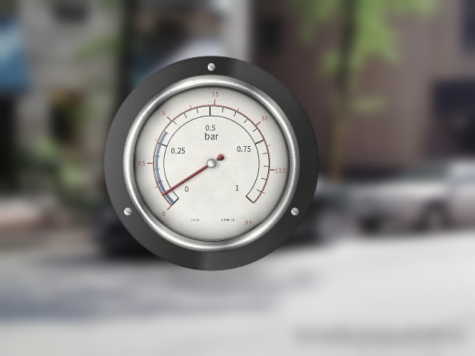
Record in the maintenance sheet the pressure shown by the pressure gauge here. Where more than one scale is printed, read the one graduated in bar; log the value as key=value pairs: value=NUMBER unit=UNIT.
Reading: value=0.05 unit=bar
